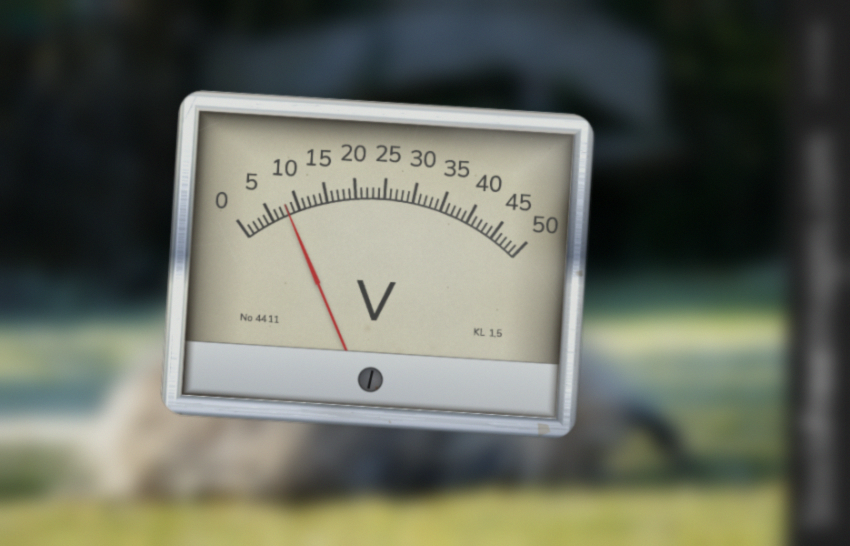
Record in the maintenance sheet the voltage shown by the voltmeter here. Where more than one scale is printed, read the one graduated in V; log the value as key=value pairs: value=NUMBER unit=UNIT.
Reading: value=8 unit=V
